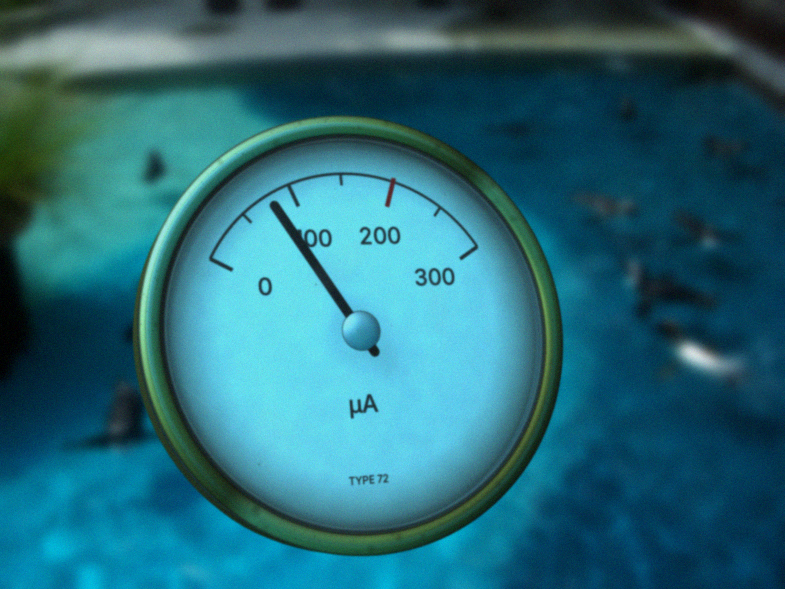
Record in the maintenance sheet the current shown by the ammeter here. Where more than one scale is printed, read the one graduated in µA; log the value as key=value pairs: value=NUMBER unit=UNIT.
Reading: value=75 unit=µA
